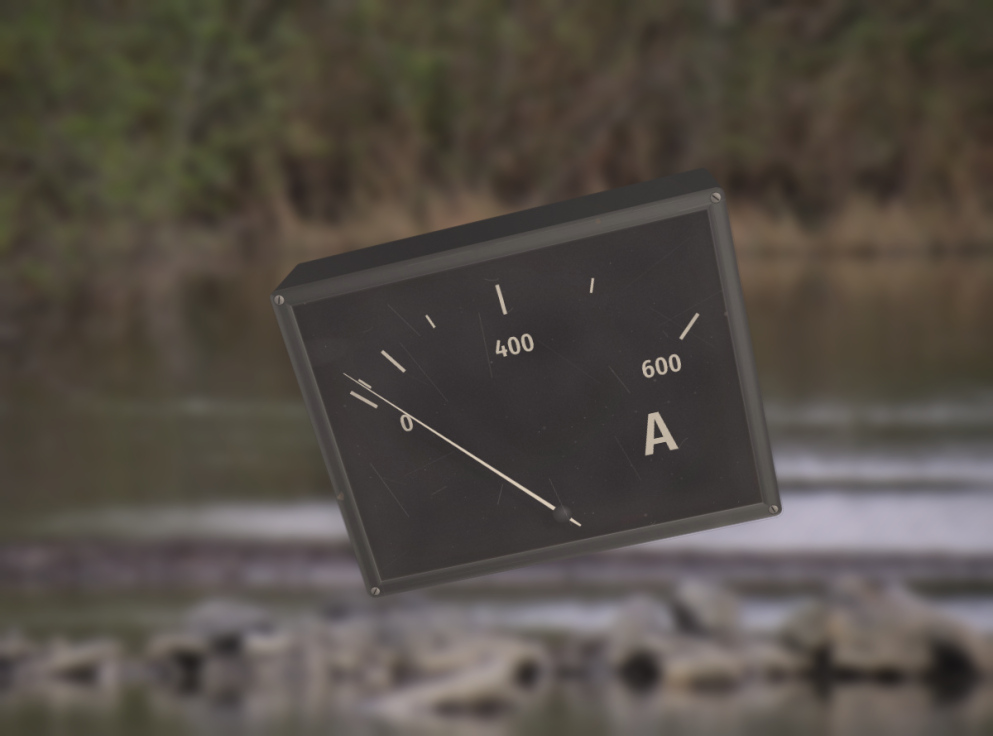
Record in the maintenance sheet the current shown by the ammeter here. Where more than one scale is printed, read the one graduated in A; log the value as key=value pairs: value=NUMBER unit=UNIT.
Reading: value=100 unit=A
